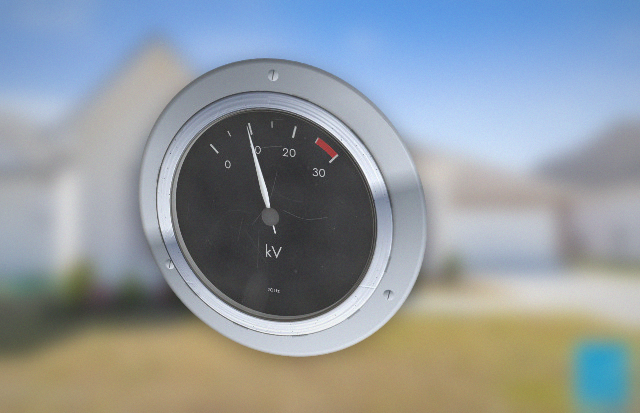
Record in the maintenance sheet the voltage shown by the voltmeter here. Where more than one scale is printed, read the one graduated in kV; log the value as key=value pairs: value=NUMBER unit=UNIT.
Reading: value=10 unit=kV
